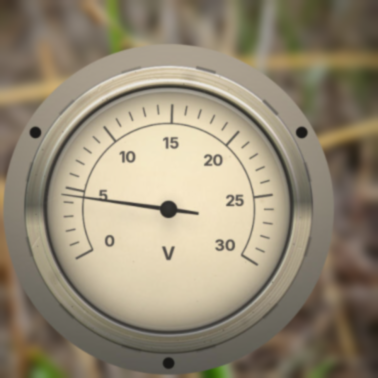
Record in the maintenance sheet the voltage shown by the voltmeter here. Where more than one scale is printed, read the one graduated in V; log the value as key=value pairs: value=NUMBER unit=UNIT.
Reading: value=4.5 unit=V
